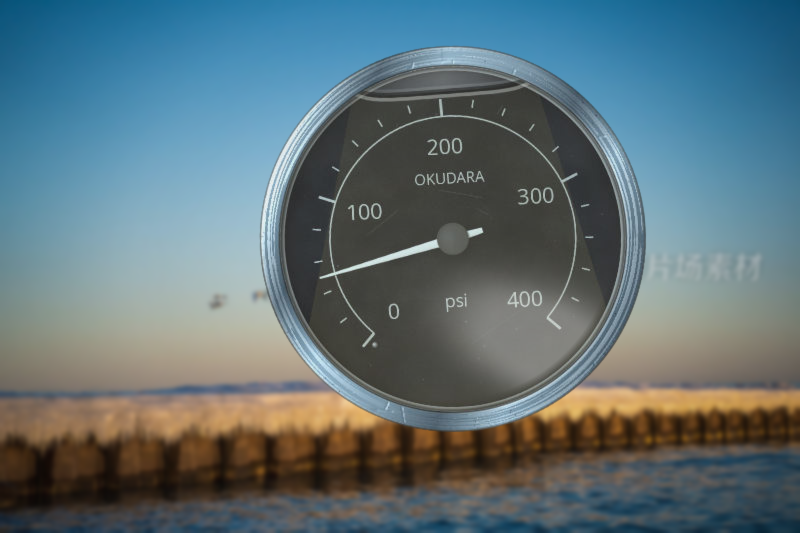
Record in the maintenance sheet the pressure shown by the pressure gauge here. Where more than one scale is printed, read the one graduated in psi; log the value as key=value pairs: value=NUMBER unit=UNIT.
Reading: value=50 unit=psi
